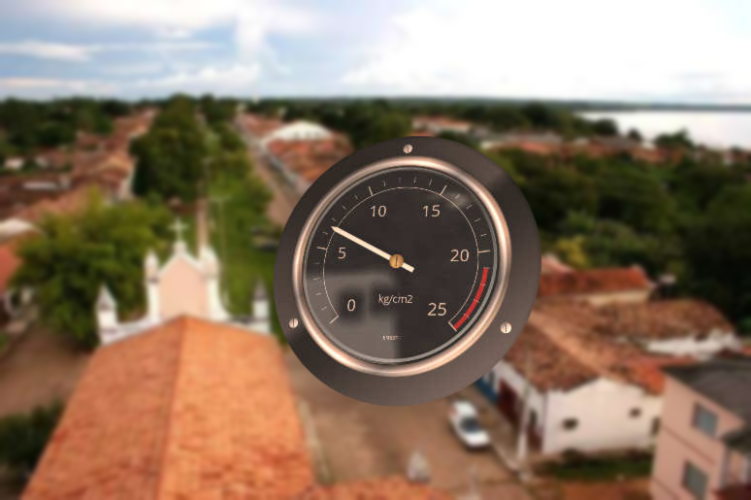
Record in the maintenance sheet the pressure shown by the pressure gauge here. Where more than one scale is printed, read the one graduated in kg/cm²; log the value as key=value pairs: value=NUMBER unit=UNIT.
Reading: value=6.5 unit=kg/cm²
